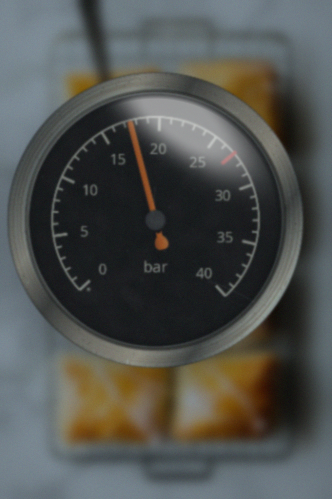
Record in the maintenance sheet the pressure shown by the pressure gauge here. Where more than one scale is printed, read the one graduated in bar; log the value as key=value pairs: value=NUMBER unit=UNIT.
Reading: value=17.5 unit=bar
